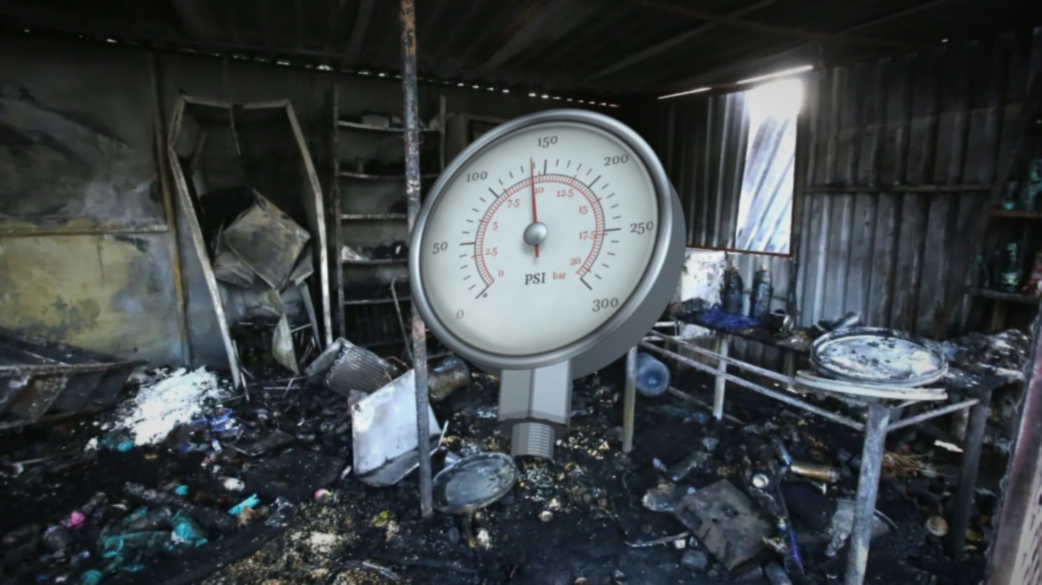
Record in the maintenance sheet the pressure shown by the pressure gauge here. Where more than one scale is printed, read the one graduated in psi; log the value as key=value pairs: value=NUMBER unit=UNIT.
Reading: value=140 unit=psi
